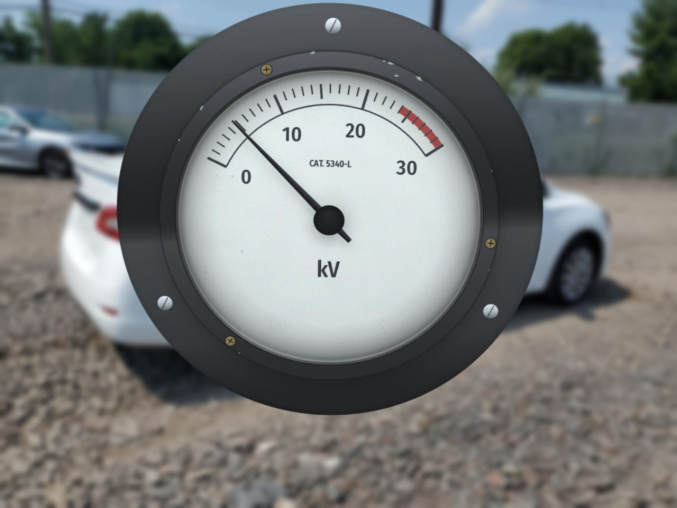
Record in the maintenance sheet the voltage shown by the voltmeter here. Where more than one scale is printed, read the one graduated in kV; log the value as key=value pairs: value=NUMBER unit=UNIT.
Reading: value=5 unit=kV
